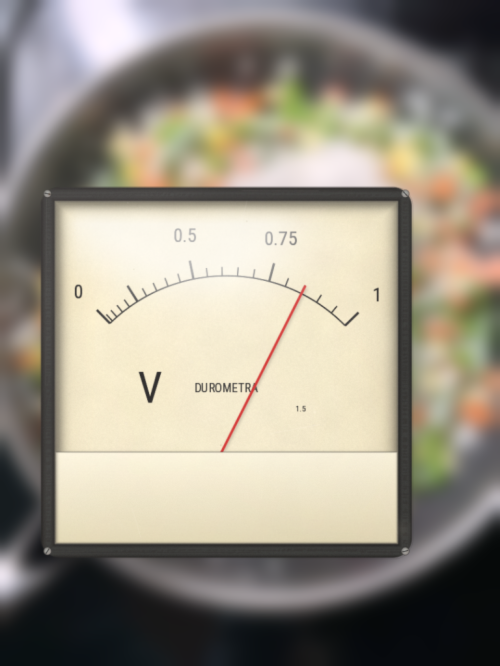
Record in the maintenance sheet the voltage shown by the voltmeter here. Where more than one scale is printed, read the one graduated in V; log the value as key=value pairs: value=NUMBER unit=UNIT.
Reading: value=0.85 unit=V
